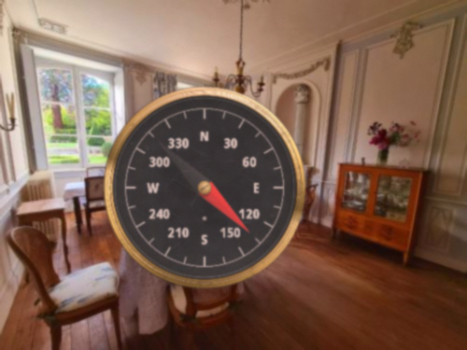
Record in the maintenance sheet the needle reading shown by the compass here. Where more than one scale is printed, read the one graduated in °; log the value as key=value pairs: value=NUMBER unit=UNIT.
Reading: value=135 unit=°
